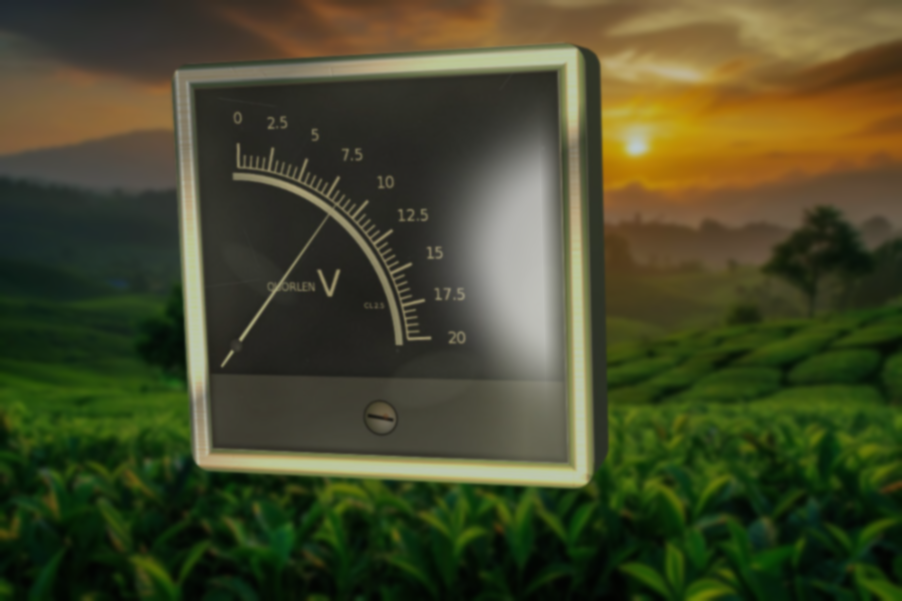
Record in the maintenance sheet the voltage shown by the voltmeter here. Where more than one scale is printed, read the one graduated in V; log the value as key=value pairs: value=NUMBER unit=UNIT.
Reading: value=8.5 unit=V
